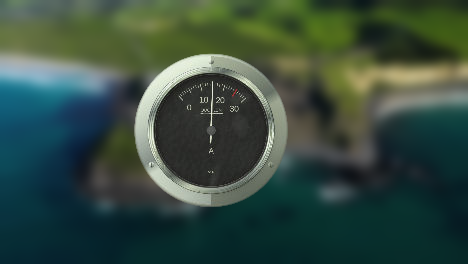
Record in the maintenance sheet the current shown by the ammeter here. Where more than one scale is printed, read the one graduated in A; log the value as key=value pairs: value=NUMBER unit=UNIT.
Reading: value=15 unit=A
